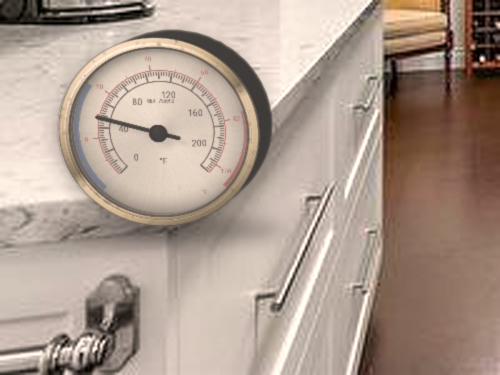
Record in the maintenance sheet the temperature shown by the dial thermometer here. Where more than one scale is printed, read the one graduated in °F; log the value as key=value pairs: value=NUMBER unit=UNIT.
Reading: value=50 unit=°F
